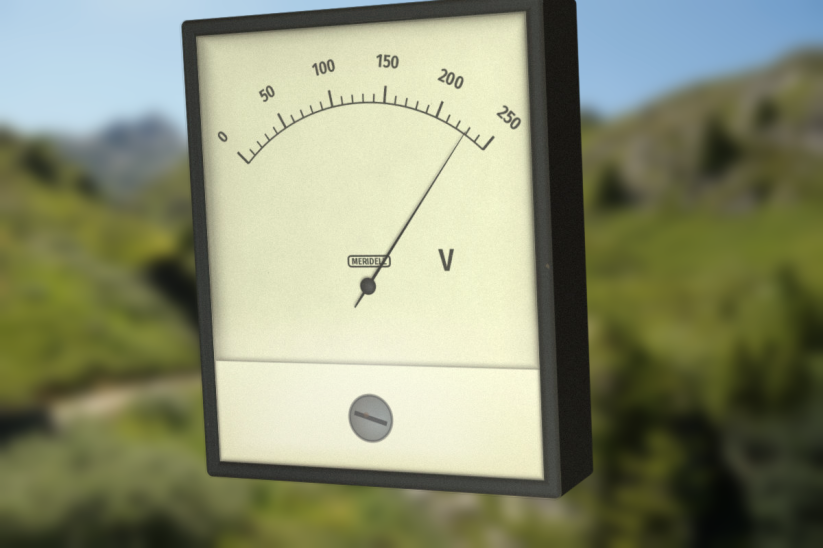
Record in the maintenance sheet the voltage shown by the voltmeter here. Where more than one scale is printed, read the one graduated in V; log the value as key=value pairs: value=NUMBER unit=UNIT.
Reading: value=230 unit=V
